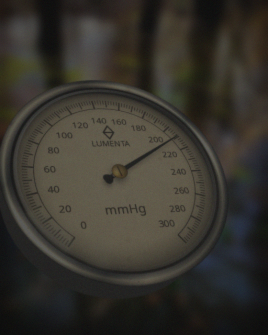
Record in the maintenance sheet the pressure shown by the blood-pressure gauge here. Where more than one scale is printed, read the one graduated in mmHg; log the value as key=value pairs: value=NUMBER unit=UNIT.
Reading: value=210 unit=mmHg
